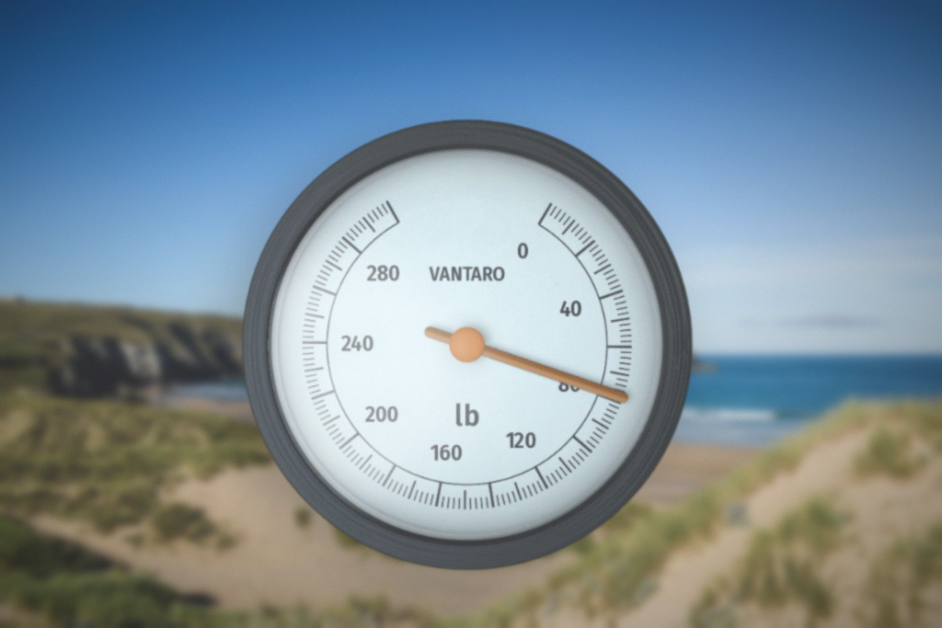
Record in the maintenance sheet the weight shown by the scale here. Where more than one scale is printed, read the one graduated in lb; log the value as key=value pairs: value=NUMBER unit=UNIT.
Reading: value=78 unit=lb
